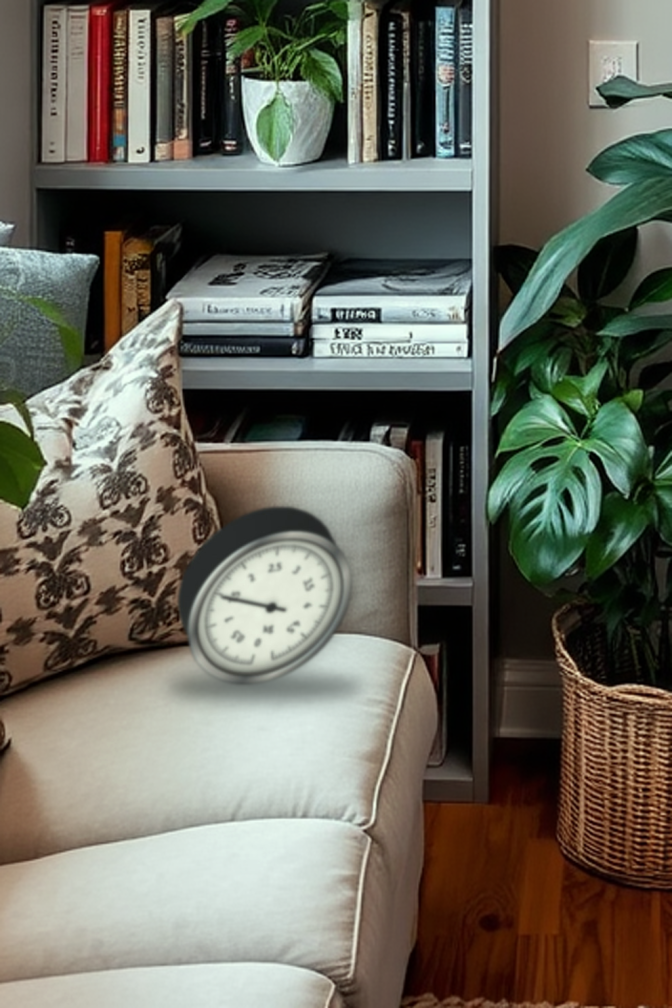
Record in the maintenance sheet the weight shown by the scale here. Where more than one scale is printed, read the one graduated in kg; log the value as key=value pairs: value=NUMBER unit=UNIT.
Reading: value=1.5 unit=kg
